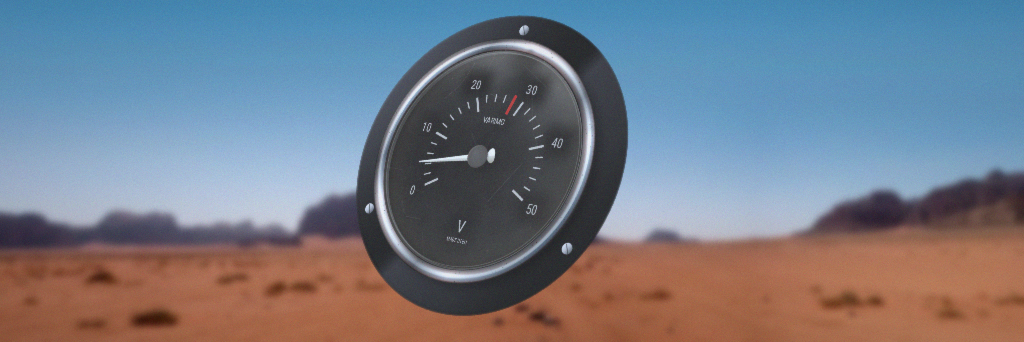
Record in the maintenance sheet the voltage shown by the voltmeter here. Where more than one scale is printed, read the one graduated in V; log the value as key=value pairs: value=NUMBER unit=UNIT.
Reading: value=4 unit=V
